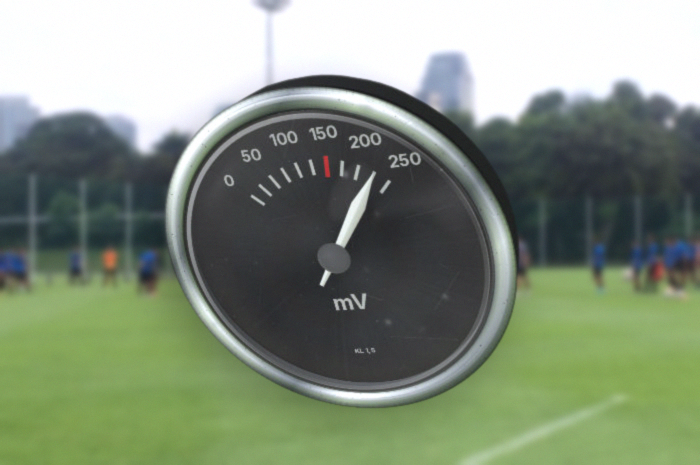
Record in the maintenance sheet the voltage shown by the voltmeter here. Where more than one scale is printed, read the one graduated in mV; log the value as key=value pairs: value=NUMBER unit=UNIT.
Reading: value=225 unit=mV
